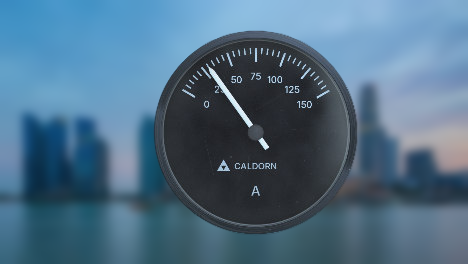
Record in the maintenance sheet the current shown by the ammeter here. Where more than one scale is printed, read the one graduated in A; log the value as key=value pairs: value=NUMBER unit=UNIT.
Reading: value=30 unit=A
